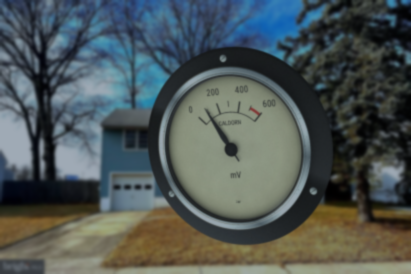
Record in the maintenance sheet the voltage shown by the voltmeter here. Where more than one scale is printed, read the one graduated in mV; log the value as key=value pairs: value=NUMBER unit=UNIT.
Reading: value=100 unit=mV
